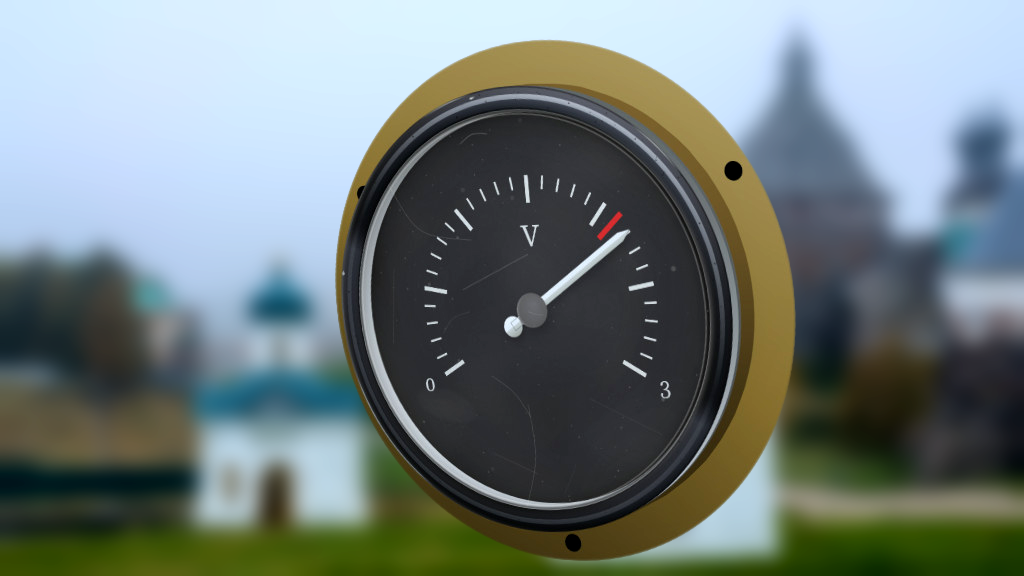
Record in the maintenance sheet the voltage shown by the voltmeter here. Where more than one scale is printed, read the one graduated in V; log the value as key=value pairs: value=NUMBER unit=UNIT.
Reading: value=2.2 unit=V
